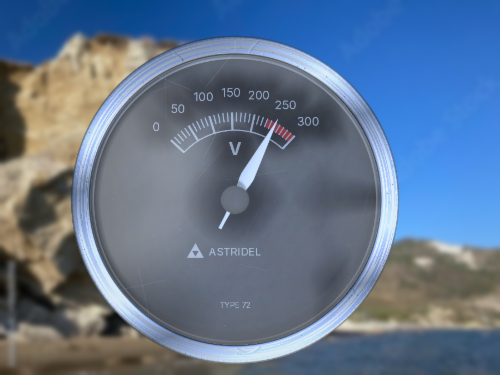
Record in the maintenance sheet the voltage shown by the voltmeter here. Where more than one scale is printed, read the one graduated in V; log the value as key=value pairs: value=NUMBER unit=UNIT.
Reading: value=250 unit=V
